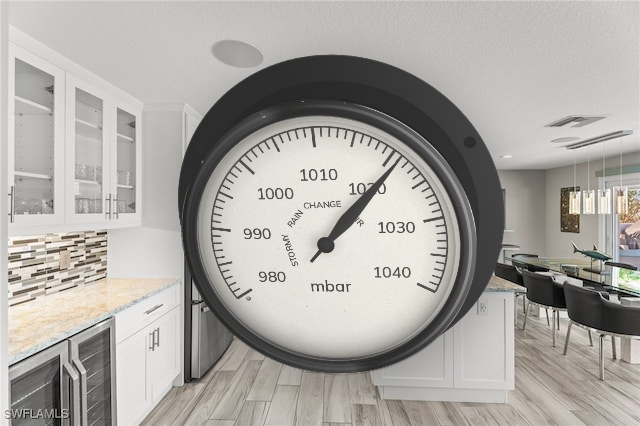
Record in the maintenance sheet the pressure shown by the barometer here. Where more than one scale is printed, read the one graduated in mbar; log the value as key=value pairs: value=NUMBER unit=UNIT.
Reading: value=1021 unit=mbar
